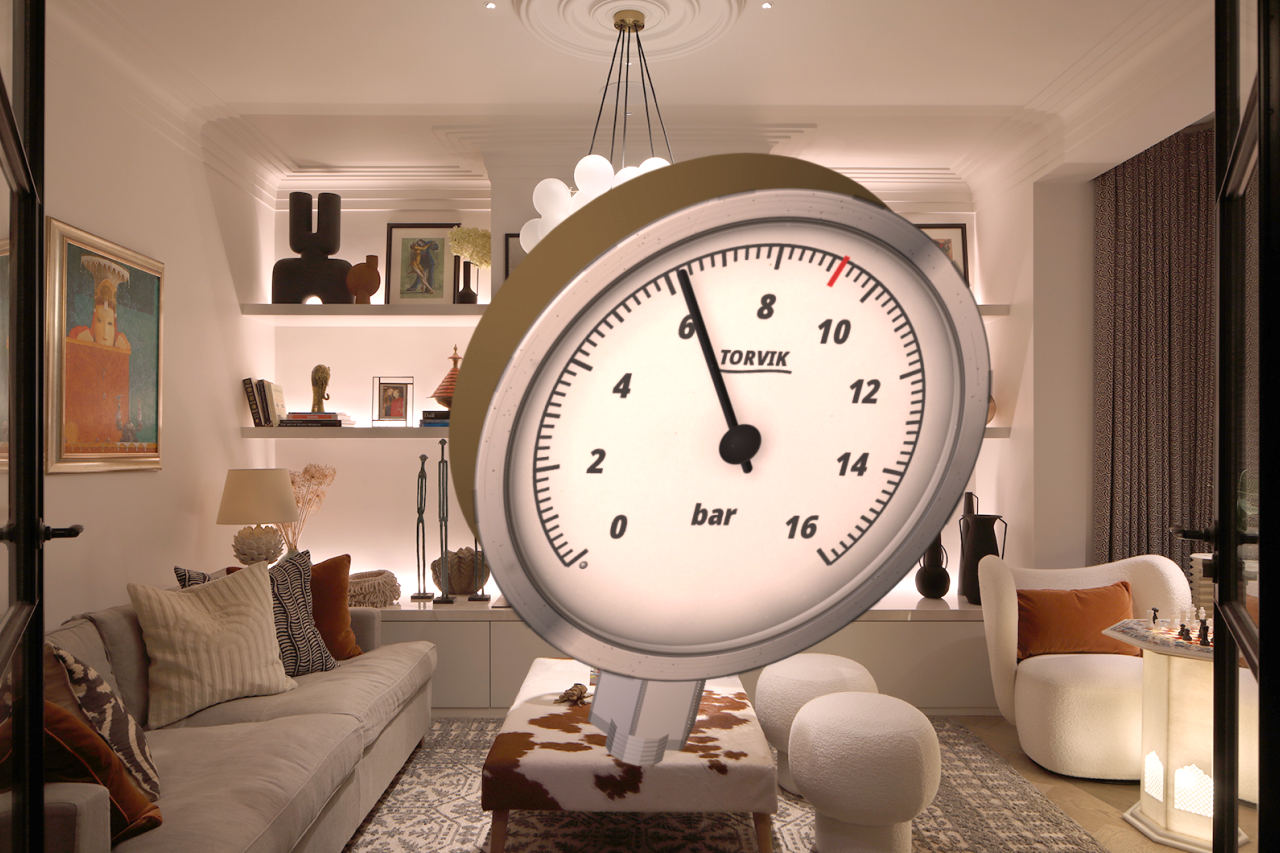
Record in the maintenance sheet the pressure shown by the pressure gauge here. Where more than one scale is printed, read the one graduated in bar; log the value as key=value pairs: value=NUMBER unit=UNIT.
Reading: value=6.2 unit=bar
